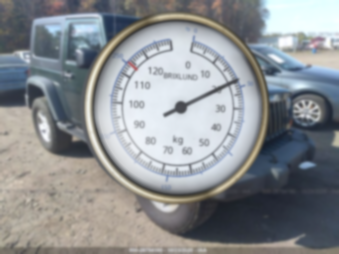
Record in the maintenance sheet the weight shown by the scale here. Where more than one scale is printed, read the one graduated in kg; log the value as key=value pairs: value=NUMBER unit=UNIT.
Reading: value=20 unit=kg
